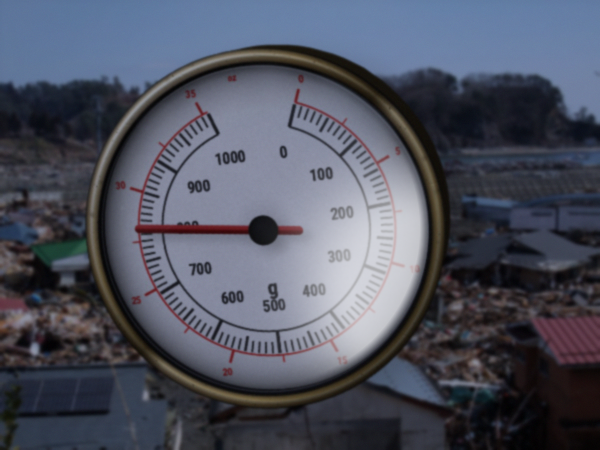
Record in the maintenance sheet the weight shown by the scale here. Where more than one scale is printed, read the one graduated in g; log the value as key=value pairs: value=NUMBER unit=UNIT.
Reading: value=800 unit=g
